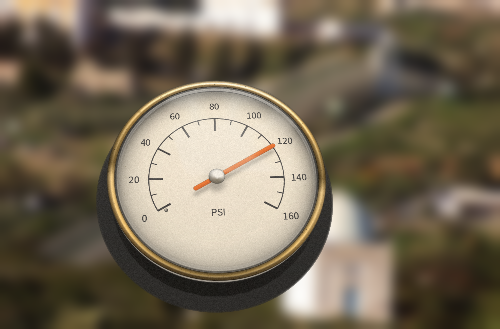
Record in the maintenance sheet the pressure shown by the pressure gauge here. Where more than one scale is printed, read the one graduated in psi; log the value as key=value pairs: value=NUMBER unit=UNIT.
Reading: value=120 unit=psi
